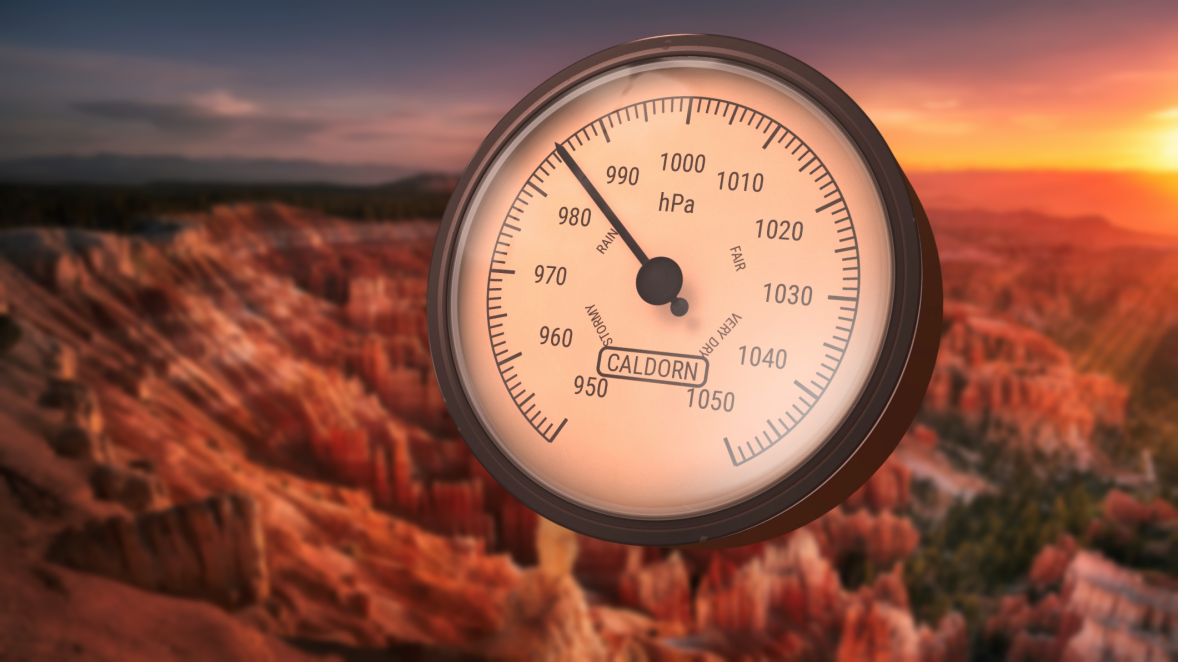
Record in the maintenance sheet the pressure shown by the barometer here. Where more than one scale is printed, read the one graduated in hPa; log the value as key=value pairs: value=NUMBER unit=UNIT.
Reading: value=985 unit=hPa
